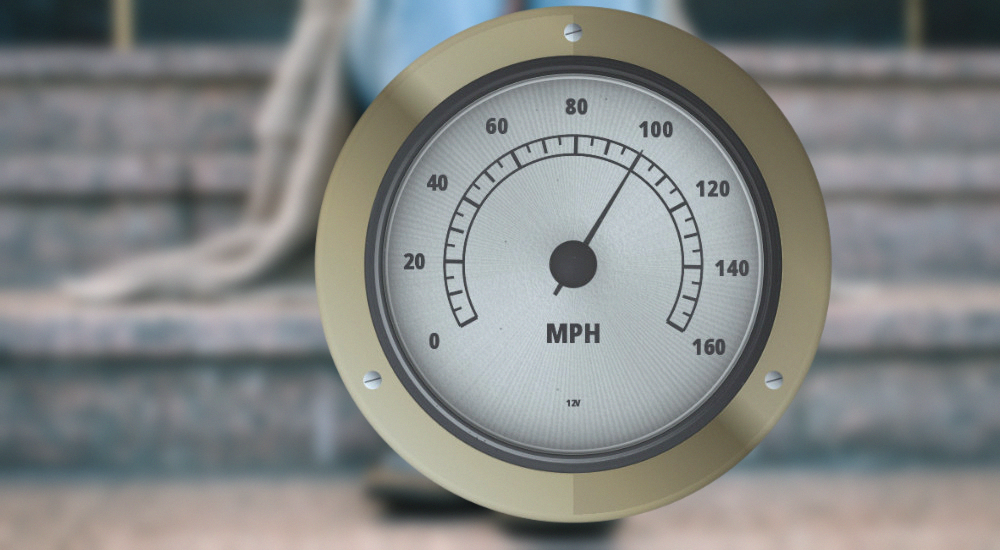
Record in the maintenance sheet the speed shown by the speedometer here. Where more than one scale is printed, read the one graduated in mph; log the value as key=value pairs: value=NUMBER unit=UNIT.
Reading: value=100 unit=mph
